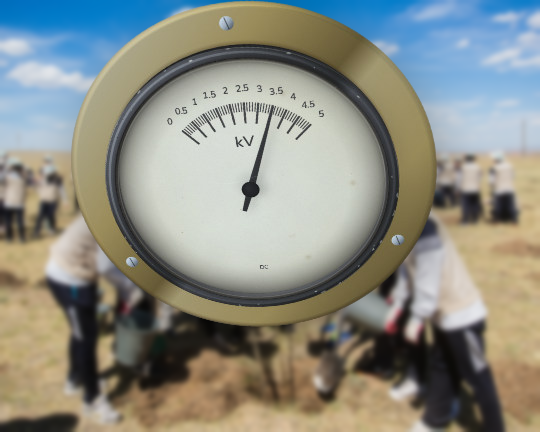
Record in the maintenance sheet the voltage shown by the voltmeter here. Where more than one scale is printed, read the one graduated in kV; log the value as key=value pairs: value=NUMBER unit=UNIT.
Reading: value=3.5 unit=kV
